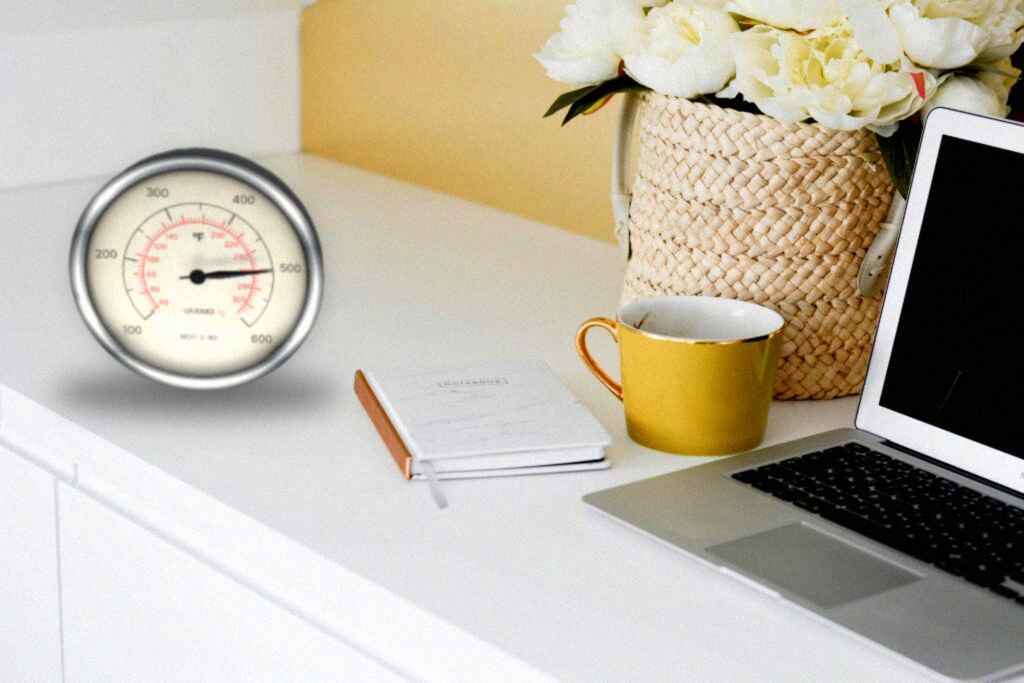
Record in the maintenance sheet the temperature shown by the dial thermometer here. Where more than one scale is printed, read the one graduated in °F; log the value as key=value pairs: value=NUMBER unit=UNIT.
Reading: value=500 unit=°F
